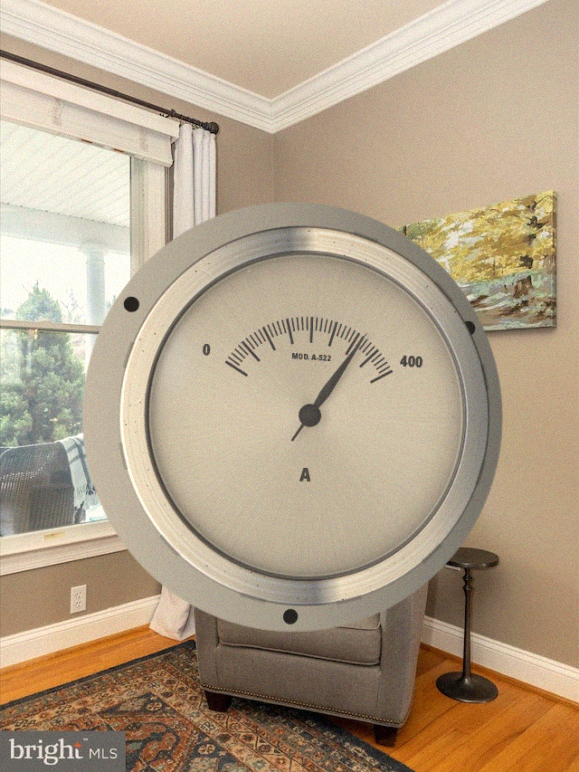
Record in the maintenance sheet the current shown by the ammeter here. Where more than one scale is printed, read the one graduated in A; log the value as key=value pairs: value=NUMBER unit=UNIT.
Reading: value=310 unit=A
